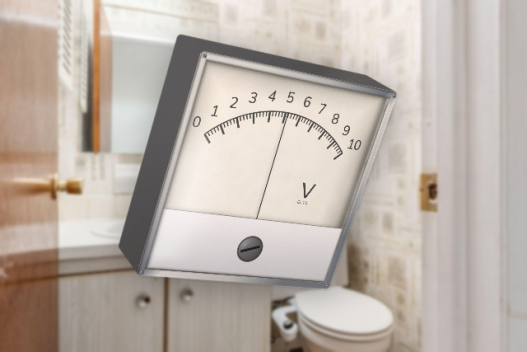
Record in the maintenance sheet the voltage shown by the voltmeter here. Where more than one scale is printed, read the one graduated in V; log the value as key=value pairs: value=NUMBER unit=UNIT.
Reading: value=5 unit=V
